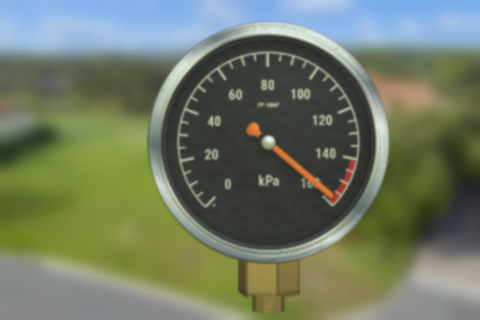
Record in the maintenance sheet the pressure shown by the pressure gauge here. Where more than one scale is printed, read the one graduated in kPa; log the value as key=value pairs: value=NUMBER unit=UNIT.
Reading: value=157.5 unit=kPa
